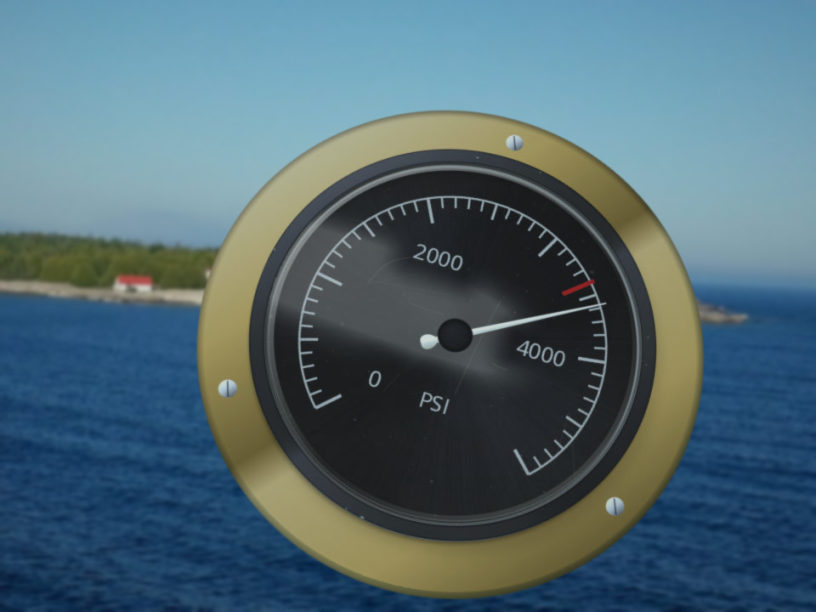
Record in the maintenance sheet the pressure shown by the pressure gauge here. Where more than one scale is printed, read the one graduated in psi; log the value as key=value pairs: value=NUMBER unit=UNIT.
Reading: value=3600 unit=psi
